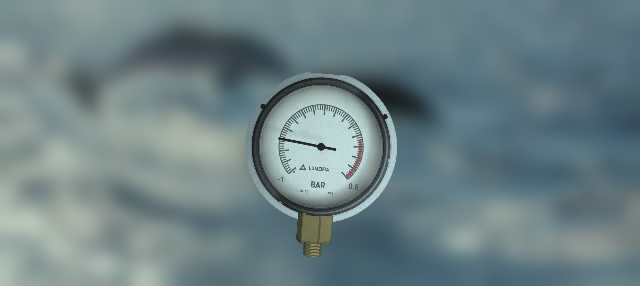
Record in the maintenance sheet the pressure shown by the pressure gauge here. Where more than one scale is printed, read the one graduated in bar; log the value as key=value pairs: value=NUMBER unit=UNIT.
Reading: value=-0.7 unit=bar
